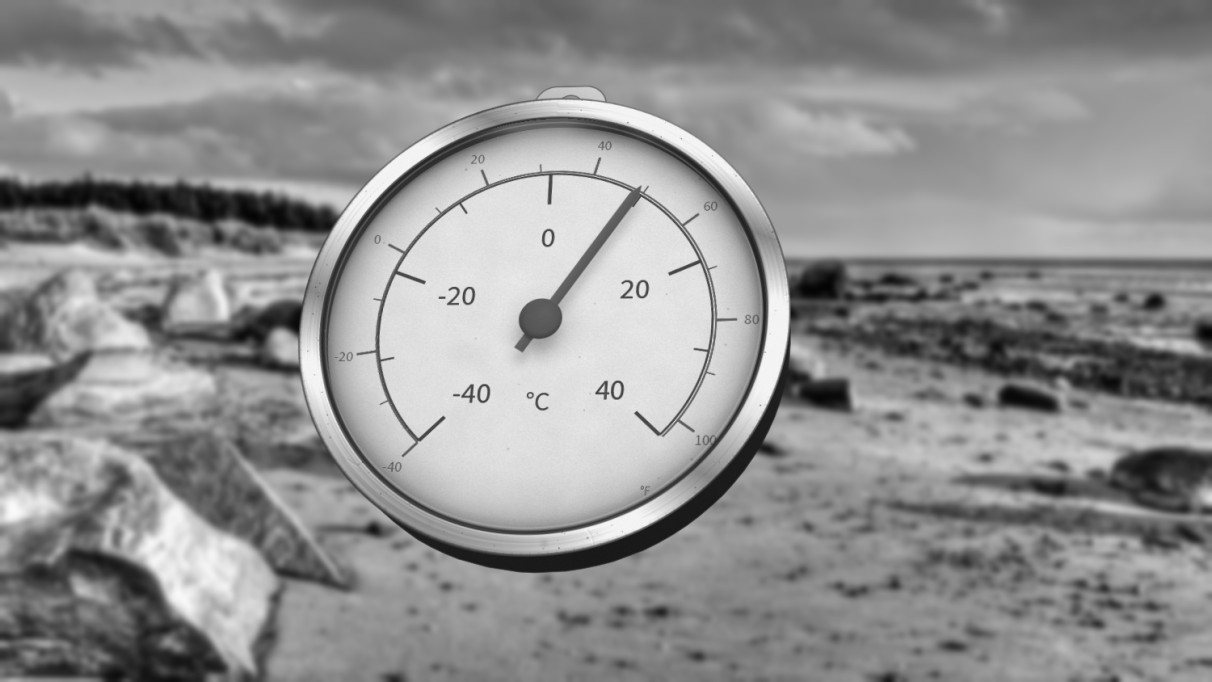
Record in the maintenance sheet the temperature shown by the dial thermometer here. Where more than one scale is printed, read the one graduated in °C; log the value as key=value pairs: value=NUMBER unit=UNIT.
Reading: value=10 unit=°C
